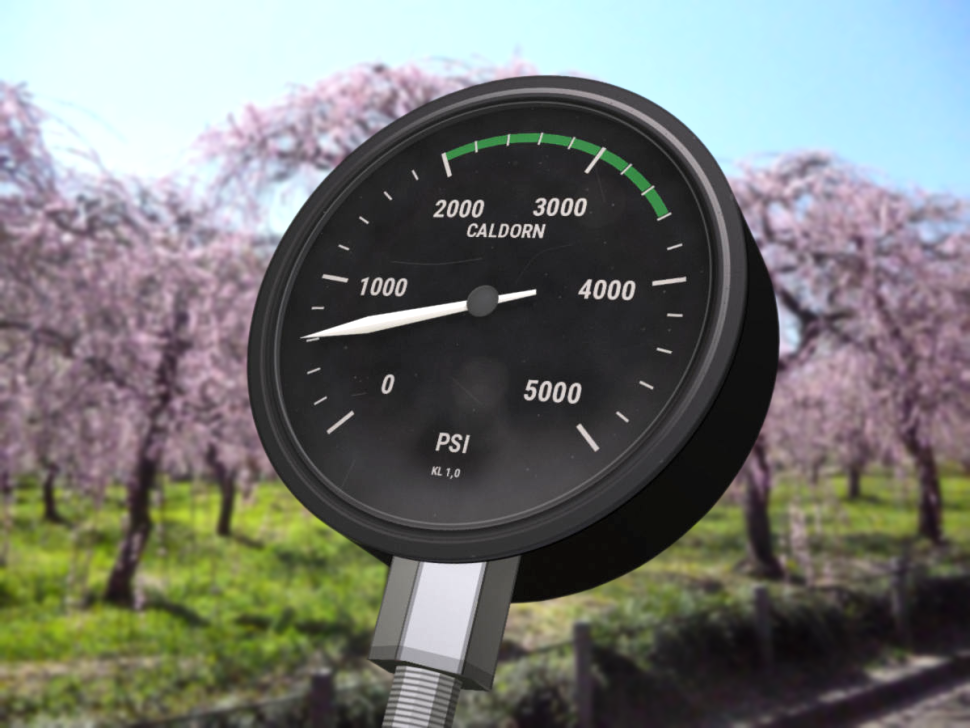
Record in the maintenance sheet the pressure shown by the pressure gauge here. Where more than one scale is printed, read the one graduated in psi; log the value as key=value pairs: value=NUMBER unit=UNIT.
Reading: value=600 unit=psi
